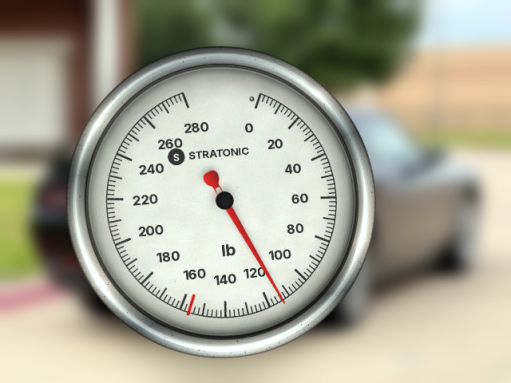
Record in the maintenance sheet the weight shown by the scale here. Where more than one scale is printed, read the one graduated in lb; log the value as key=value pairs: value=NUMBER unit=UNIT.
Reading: value=114 unit=lb
